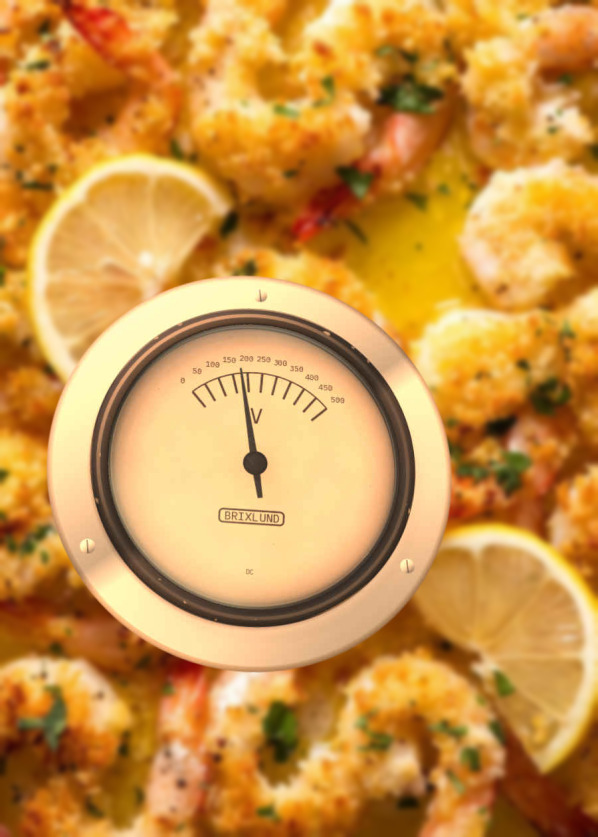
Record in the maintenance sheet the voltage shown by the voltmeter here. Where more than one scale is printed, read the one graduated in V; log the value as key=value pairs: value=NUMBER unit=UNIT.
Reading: value=175 unit=V
